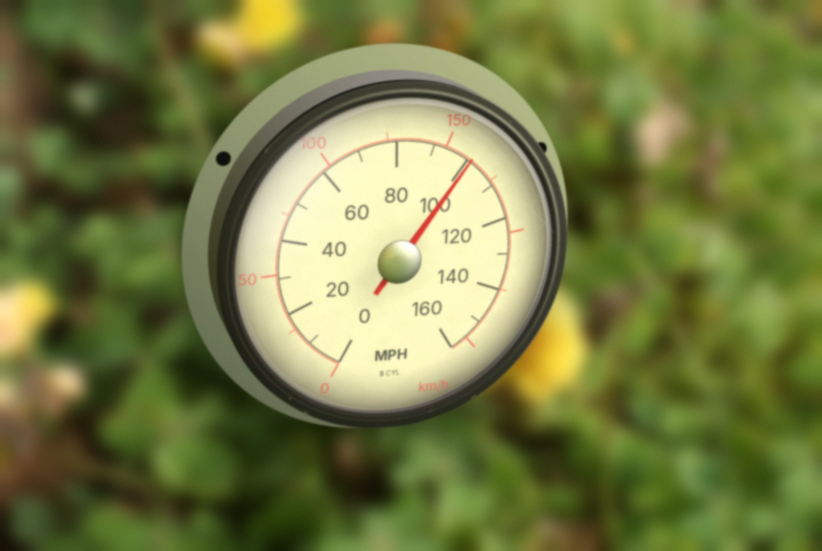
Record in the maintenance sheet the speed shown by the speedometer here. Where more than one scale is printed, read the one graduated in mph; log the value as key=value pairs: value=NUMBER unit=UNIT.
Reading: value=100 unit=mph
